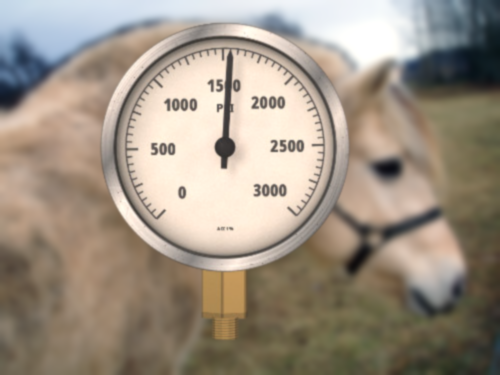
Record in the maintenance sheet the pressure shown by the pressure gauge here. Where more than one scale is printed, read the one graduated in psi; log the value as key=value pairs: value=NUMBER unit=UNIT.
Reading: value=1550 unit=psi
